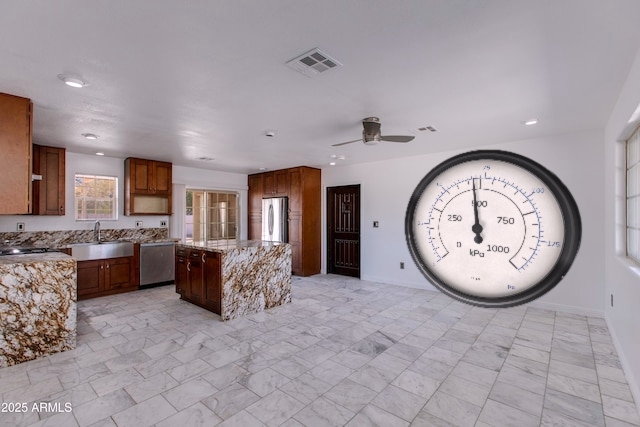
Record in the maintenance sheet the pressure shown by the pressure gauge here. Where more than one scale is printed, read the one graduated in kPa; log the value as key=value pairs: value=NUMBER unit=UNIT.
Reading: value=475 unit=kPa
